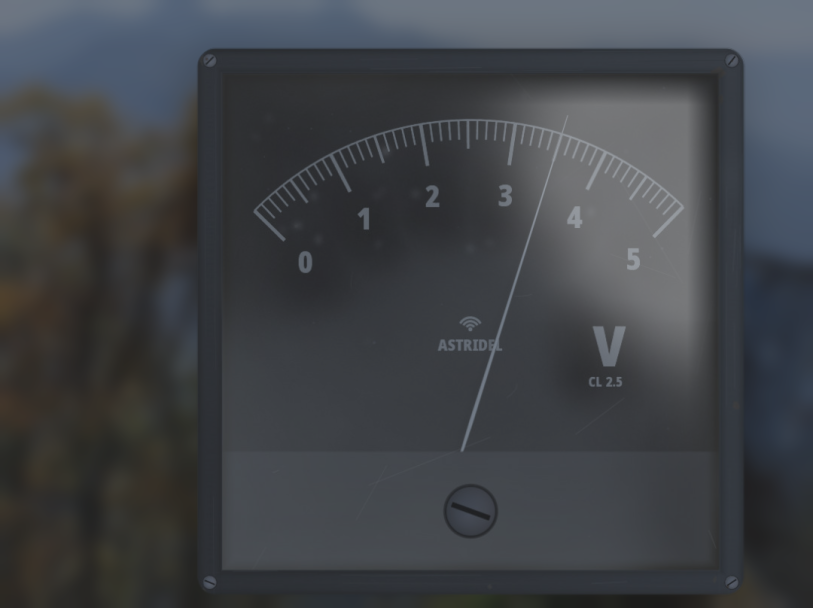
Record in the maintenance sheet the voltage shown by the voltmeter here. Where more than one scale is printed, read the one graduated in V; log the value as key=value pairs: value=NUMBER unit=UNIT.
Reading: value=3.5 unit=V
